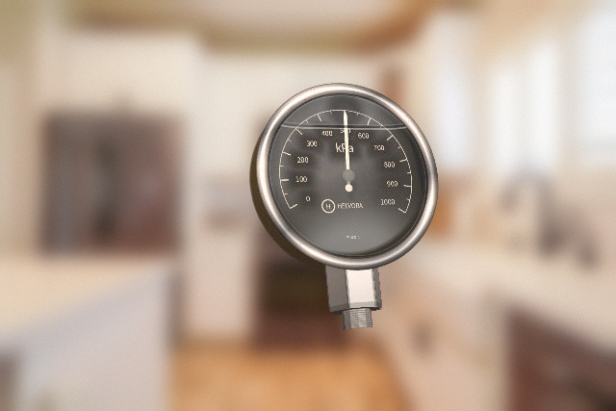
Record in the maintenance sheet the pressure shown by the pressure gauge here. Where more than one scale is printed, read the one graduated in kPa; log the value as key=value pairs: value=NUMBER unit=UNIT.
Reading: value=500 unit=kPa
